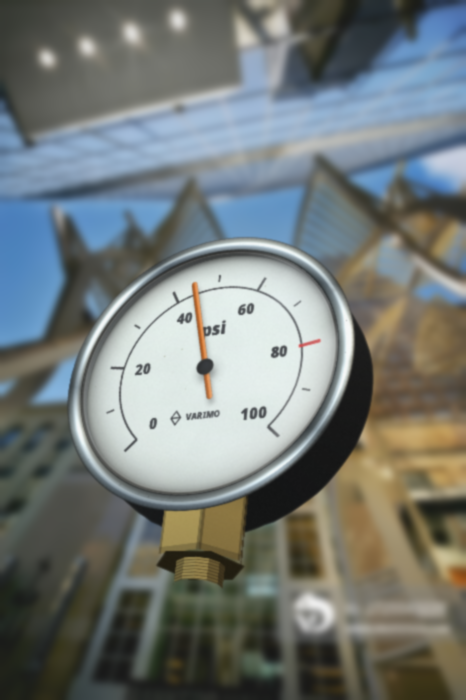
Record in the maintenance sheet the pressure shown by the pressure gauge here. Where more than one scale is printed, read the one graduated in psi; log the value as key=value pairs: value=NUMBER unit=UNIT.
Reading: value=45 unit=psi
